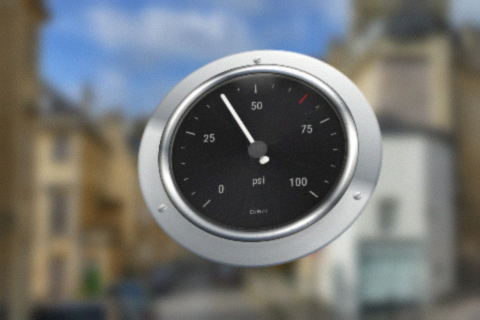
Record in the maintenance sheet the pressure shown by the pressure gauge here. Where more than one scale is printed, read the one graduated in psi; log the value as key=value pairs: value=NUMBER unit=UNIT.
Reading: value=40 unit=psi
